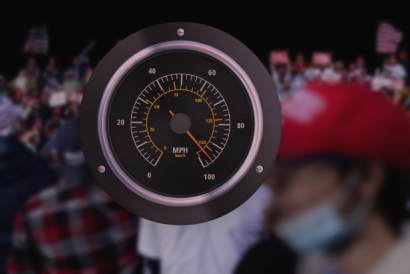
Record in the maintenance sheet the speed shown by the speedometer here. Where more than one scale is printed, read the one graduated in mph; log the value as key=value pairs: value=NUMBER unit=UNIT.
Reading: value=96 unit=mph
